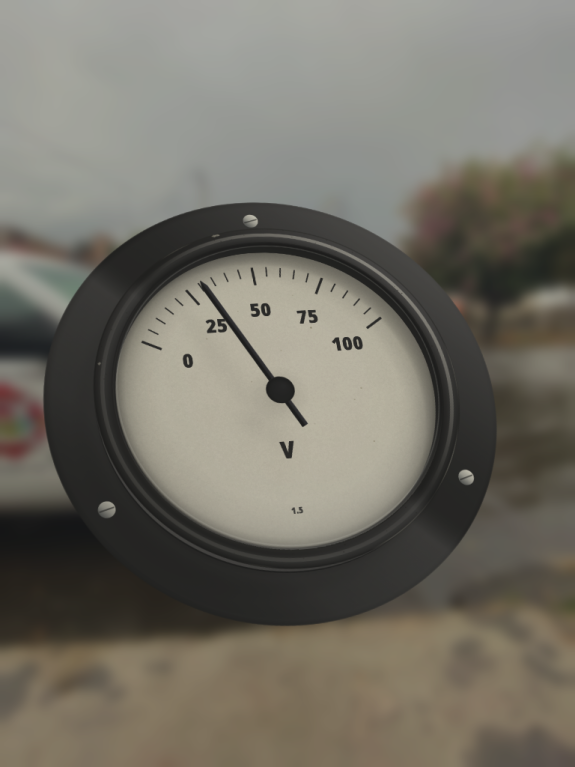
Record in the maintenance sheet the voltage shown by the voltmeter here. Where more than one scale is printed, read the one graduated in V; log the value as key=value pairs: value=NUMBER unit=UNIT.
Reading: value=30 unit=V
